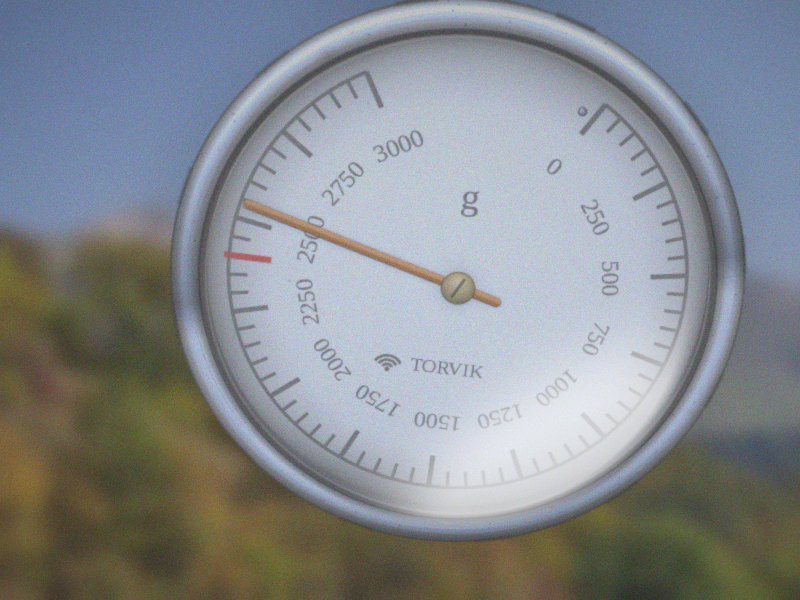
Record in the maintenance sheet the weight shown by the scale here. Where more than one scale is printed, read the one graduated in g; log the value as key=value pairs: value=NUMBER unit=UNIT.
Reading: value=2550 unit=g
